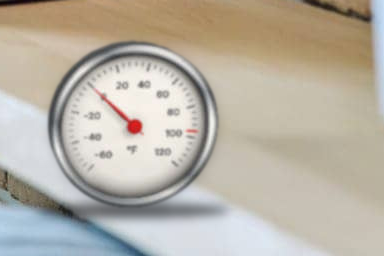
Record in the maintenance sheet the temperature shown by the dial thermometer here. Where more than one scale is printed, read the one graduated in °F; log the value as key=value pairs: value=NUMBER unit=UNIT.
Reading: value=0 unit=°F
